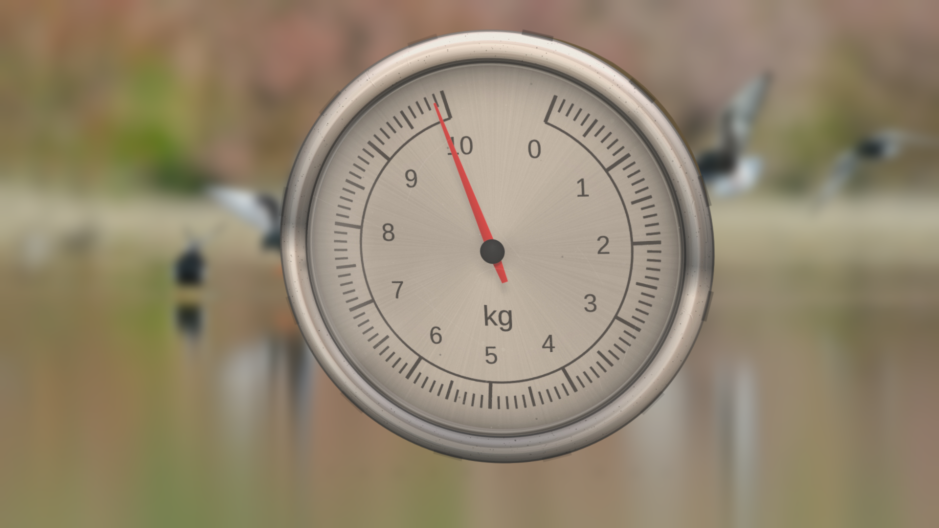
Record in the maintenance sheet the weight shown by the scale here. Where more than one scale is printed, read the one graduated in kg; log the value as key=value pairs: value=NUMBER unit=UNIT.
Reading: value=9.9 unit=kg
